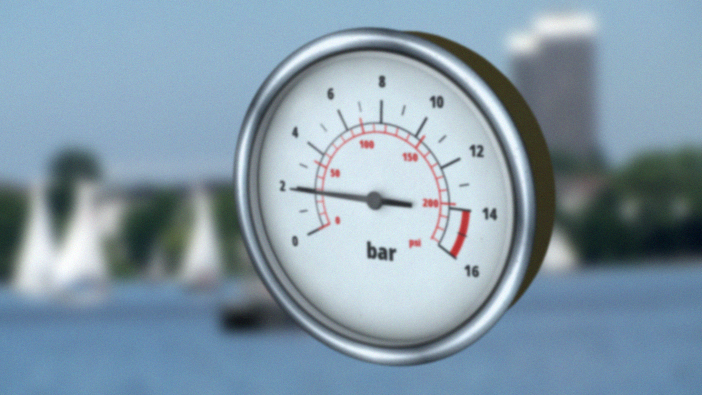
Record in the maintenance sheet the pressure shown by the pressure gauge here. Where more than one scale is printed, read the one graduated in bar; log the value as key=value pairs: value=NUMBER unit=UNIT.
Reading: value=2 unit=bar
